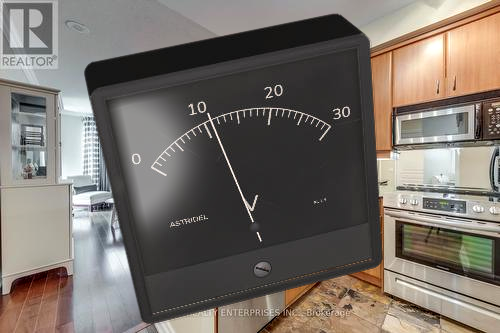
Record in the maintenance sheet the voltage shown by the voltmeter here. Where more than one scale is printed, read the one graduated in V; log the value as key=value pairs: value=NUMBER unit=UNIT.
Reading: value=11 unit=V
